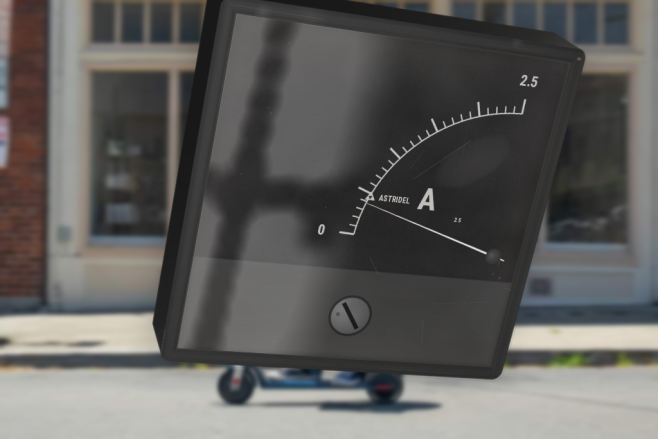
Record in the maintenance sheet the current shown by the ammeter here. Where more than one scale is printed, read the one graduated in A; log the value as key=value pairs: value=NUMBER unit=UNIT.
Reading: value=0.4 unit=A
